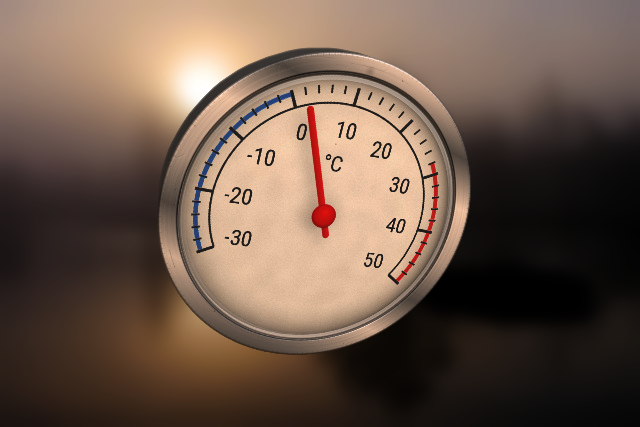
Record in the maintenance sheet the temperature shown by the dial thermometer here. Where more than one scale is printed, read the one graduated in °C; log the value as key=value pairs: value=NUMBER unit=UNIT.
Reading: value=2 unit=°C
